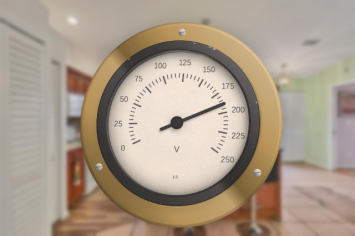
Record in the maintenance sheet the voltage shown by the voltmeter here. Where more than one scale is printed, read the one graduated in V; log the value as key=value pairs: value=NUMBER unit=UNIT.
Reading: value=190 unit=V
